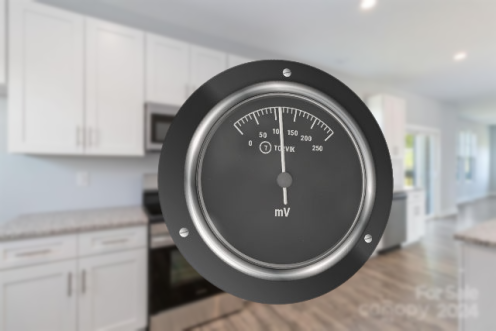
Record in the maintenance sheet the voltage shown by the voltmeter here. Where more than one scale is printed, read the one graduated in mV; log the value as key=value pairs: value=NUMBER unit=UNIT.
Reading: value=110 unit=mV
